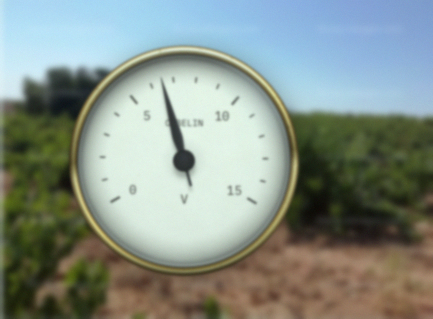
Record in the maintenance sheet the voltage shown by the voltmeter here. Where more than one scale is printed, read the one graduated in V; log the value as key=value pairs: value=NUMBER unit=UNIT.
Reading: value=6.5 unit=V
